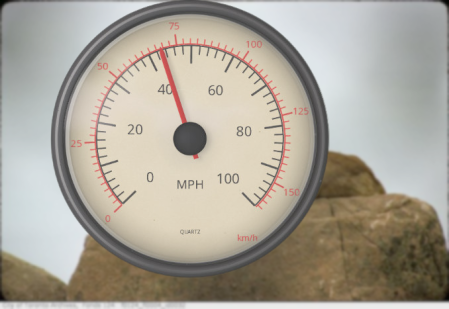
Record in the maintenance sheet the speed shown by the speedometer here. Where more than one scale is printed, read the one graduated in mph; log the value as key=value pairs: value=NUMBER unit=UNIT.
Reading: value=43 unit=mph
